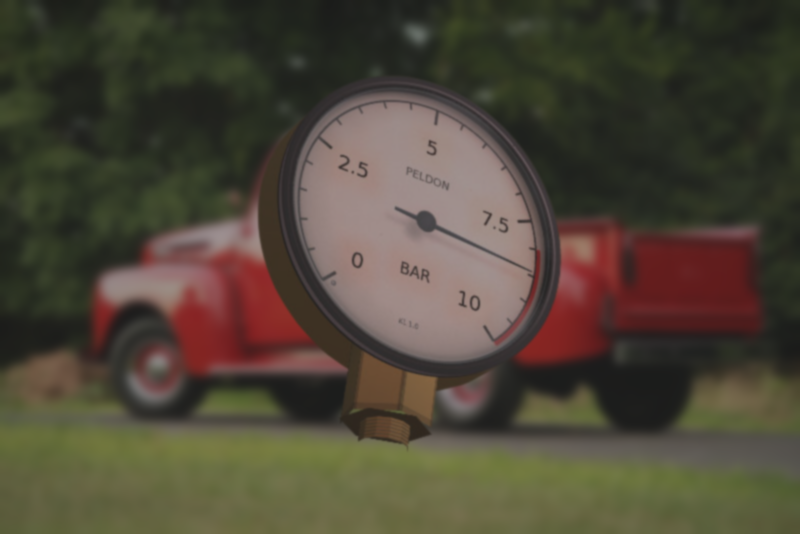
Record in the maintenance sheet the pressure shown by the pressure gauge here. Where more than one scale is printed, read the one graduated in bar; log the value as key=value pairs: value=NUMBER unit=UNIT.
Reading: value=8.5 unit=bar
